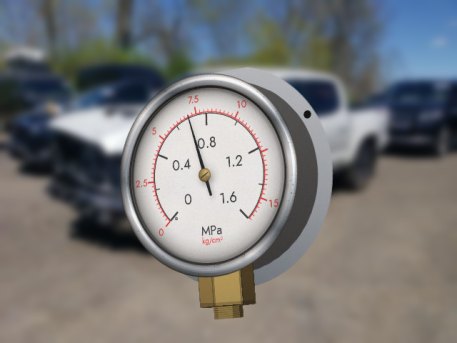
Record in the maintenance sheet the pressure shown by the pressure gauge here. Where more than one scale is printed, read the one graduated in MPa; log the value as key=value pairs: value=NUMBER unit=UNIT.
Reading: value=0.7 unit=MPa
